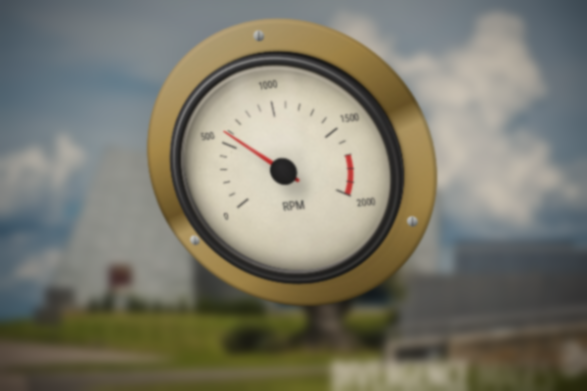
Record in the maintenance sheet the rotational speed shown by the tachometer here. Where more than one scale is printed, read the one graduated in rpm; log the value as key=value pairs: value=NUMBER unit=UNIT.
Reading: value=600 unit=rpm
